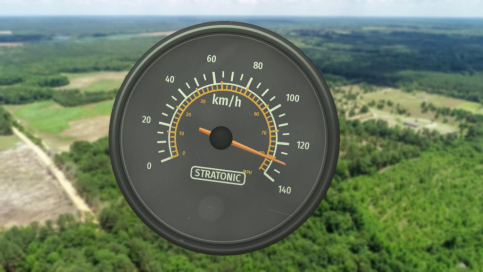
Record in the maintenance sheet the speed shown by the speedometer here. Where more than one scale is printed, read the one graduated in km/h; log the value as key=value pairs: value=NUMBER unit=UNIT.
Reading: value=130 unit=km/h
